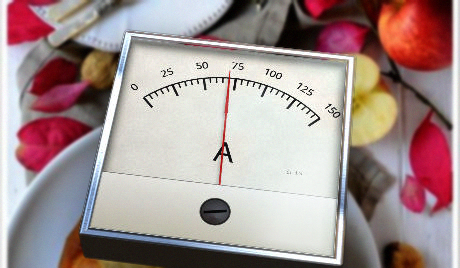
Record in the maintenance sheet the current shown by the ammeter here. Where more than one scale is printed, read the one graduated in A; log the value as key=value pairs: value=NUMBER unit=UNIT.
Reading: value=70 unit=A
